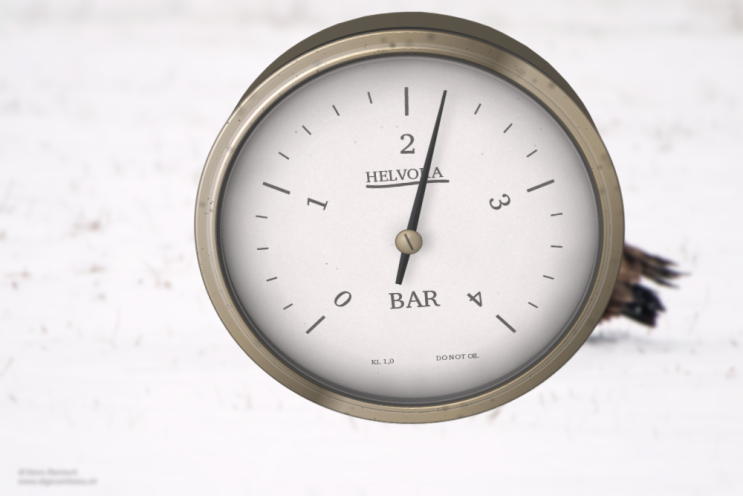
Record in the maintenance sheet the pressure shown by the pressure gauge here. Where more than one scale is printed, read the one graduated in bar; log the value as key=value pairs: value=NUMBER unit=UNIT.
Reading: value=2.2 unit=bar
